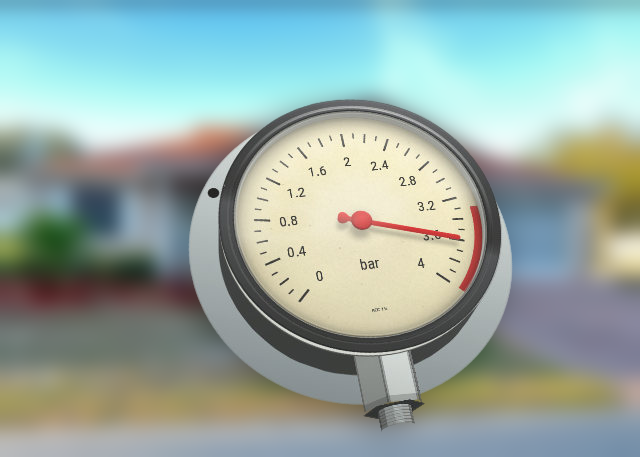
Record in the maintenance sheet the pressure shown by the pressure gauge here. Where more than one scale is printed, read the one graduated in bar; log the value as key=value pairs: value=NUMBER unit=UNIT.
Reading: value=3.6 unit=bar
